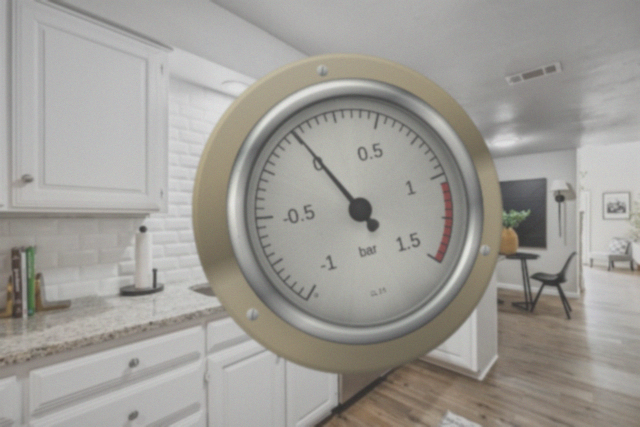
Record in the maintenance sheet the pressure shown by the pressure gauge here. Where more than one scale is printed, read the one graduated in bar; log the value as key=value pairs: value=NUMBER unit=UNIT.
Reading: value=0 unit=bar
